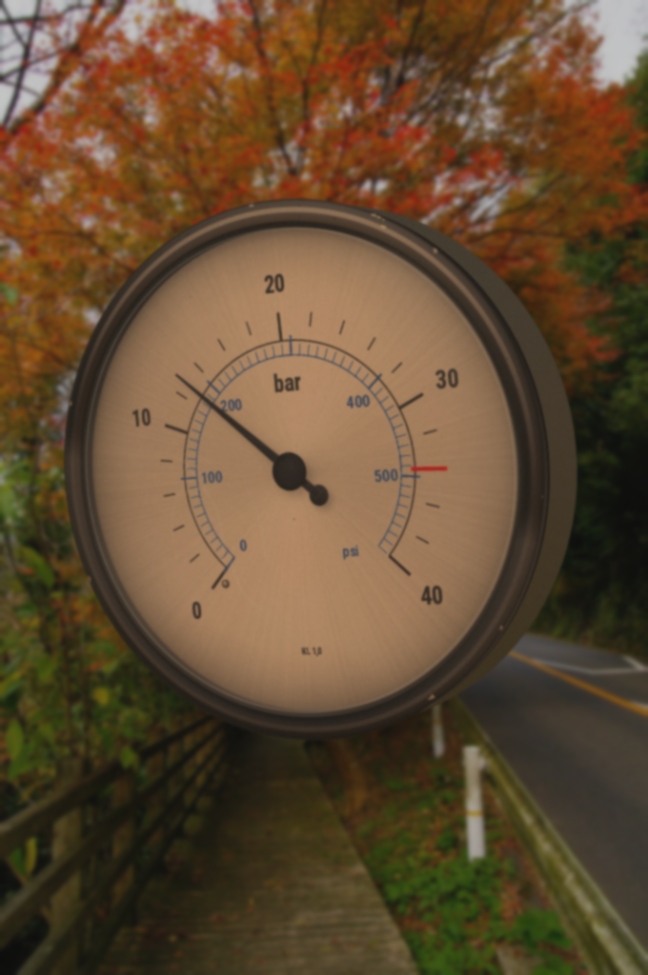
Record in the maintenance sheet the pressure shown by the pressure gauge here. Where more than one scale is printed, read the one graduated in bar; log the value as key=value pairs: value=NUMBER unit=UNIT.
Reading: value=13 unit=bar
